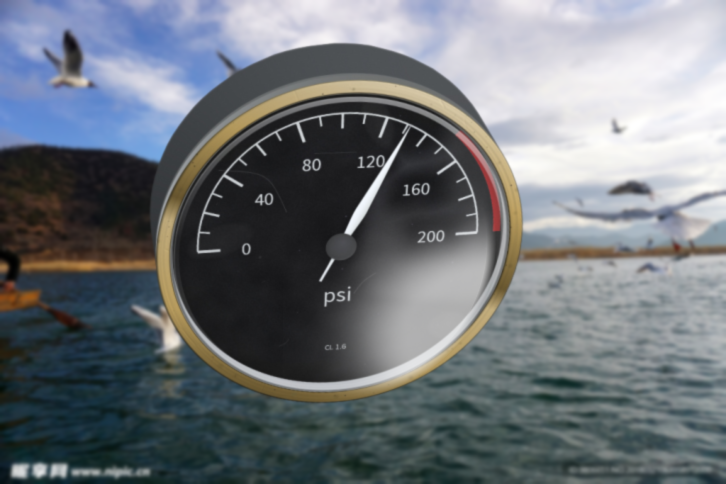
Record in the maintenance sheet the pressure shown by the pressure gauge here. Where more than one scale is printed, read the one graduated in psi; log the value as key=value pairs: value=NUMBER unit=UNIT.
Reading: value=130 unit=psi
